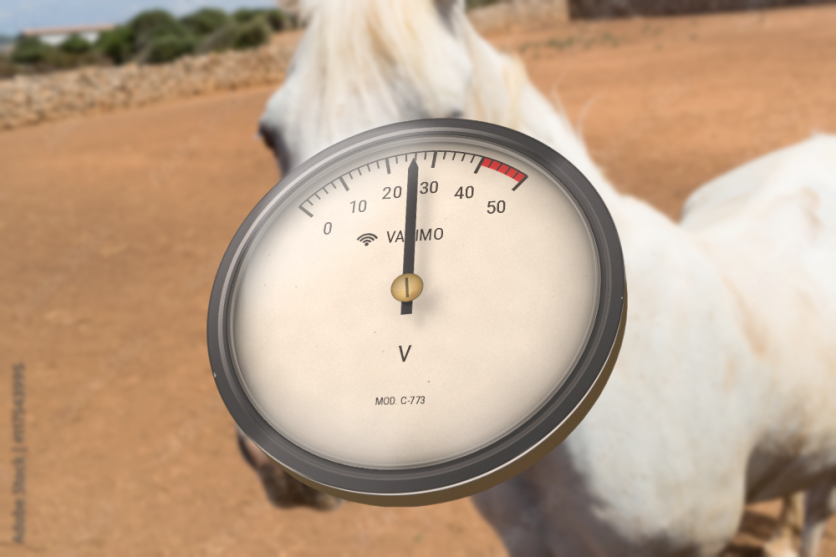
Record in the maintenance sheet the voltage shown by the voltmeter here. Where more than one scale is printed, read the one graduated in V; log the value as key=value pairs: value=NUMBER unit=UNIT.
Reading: value=26 unit=V
